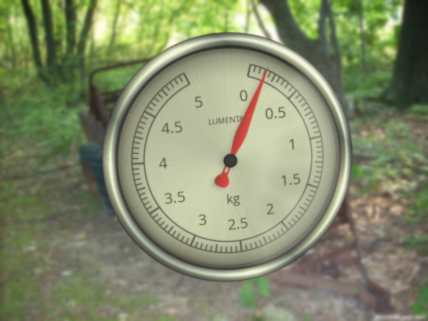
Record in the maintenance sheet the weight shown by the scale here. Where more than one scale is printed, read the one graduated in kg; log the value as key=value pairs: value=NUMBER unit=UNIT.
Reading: value=0.15 unit=kg
